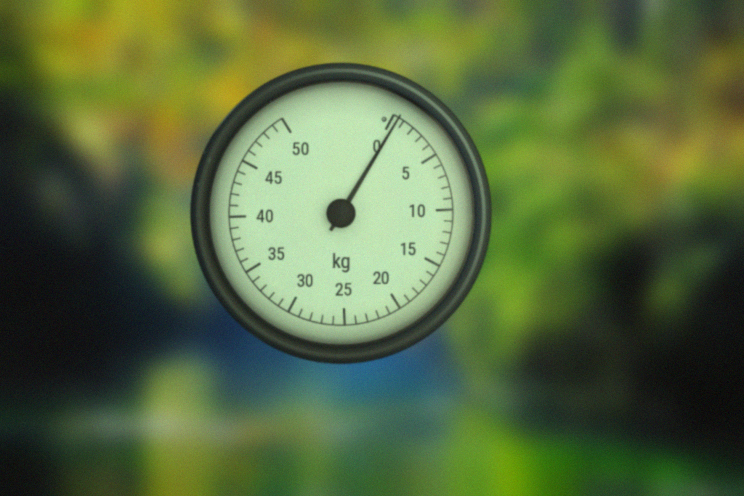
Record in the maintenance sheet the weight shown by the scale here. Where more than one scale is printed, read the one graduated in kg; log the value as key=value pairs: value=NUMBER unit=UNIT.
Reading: value=0.5 unit=kg
